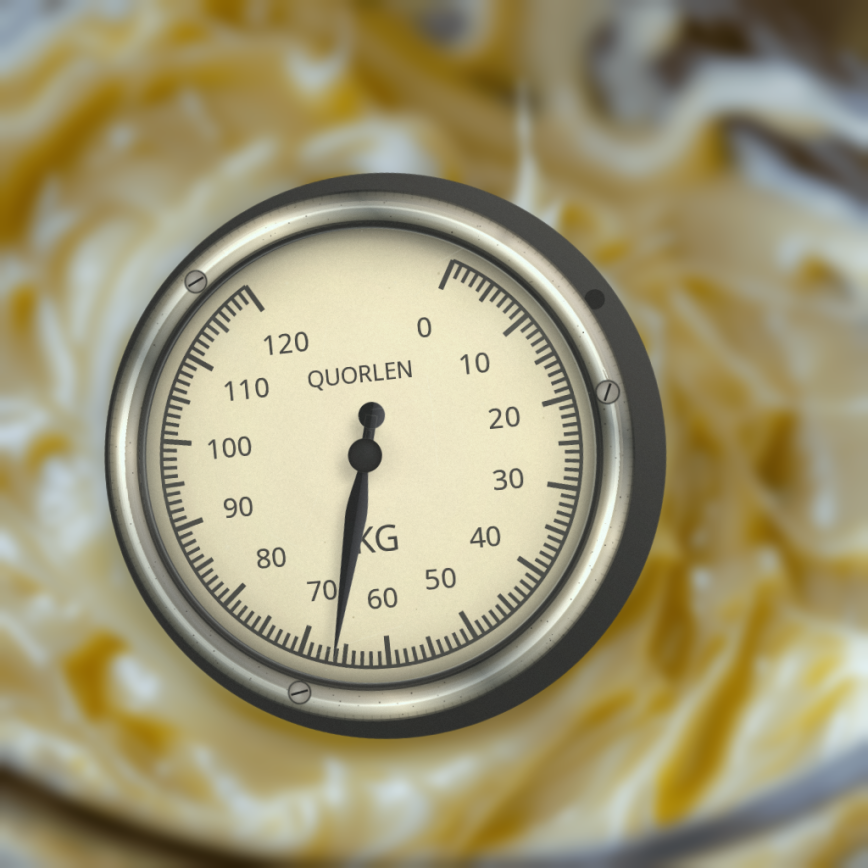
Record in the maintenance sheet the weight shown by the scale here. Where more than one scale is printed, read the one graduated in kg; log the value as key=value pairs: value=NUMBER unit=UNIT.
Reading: value=66 unit=kg
